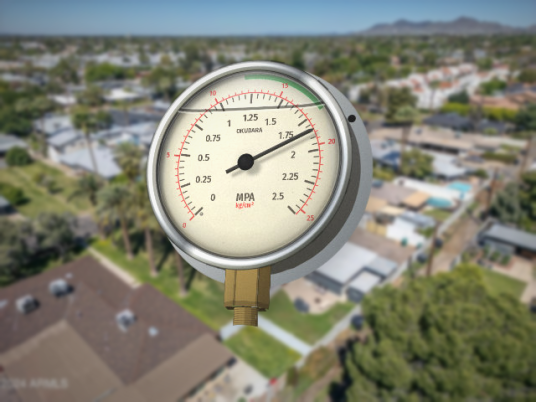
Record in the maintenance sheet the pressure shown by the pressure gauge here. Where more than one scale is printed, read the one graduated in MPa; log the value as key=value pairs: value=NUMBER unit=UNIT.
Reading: value=1.85 unit=MPa
